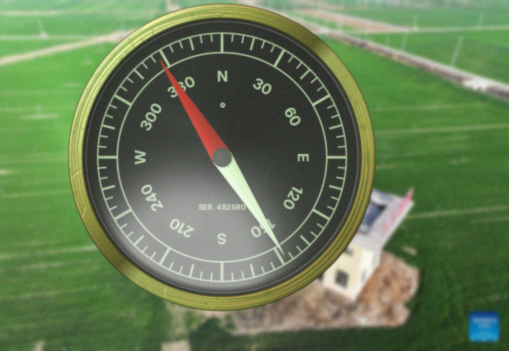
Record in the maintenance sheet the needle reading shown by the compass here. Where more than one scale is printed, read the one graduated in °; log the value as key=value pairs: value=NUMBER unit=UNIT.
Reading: value=327.5 unit=°
